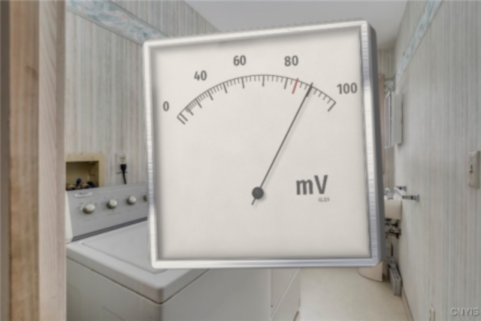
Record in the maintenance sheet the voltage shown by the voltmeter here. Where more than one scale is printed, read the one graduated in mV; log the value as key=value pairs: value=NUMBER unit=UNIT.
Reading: value=90 unit=mV
